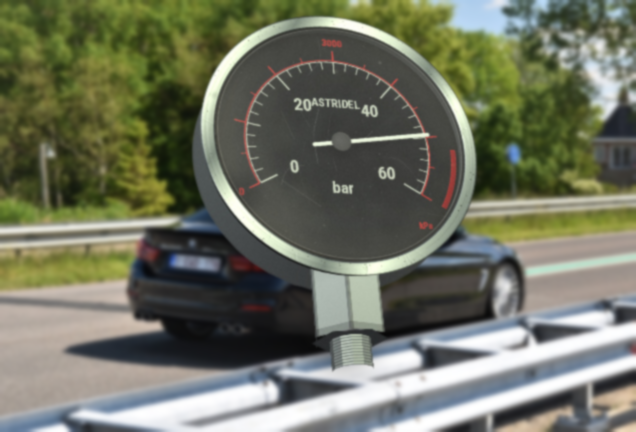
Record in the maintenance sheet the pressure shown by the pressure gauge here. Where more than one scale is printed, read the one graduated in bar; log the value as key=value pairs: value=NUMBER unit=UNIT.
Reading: value=50 unit=bar
